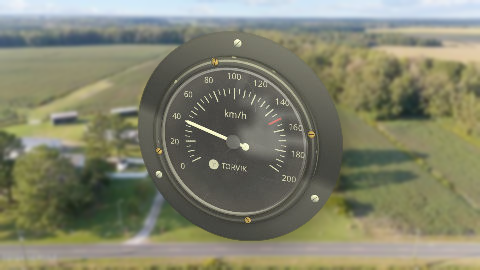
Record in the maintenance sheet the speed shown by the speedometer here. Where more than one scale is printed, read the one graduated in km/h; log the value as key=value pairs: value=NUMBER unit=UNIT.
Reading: value=40 unit=km/h
